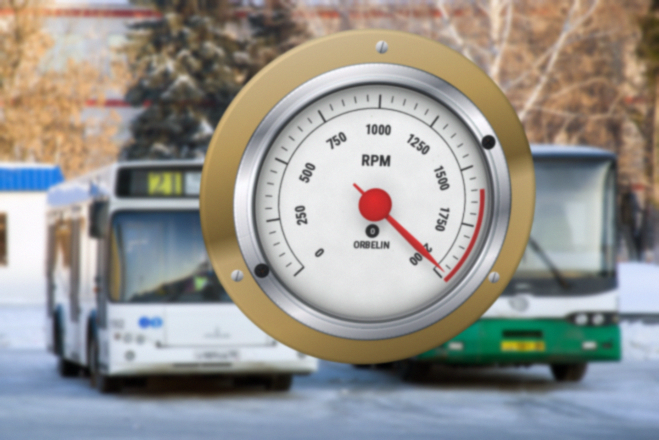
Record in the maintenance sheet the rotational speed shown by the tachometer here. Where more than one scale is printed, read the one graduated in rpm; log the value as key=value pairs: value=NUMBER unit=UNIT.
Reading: value=1975 unit=rpm
